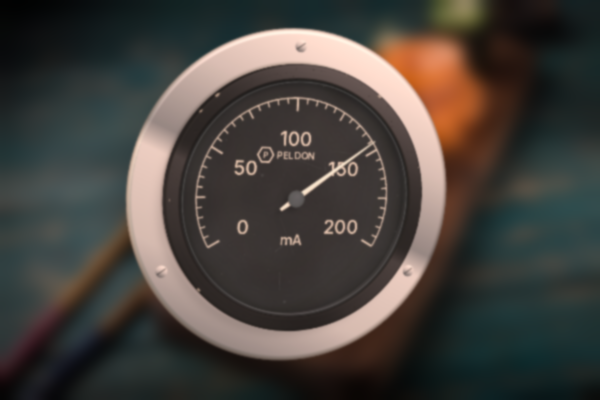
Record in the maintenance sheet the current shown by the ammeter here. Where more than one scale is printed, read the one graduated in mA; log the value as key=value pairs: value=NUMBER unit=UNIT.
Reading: value=145 unit=mA
